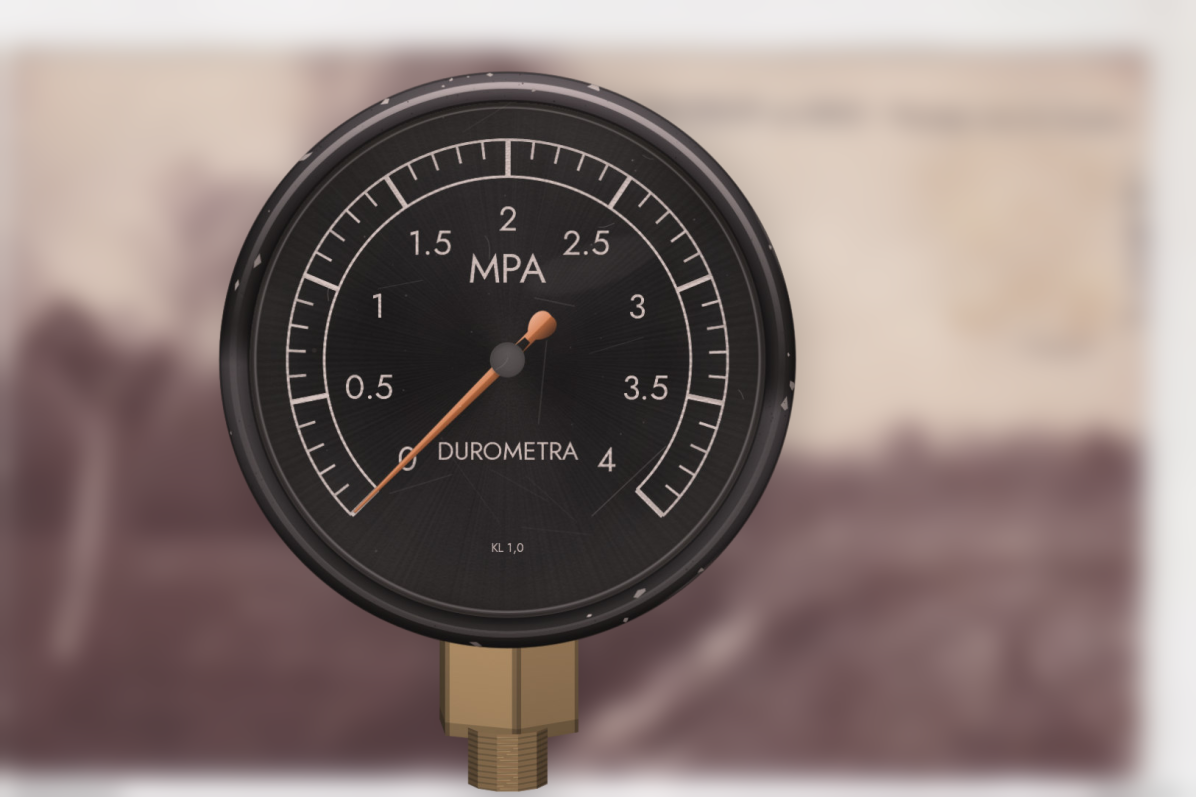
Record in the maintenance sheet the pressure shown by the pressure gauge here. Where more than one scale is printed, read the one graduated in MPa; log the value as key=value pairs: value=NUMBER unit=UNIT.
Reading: value=0 unit=MPa
